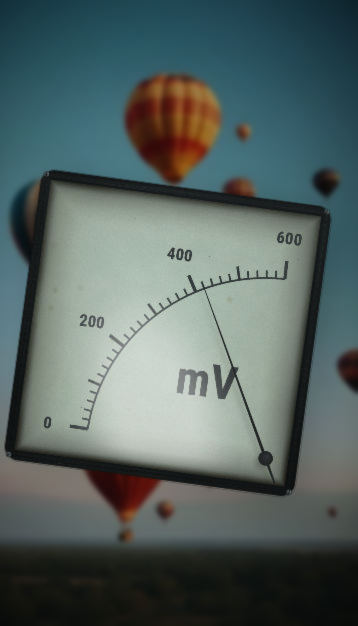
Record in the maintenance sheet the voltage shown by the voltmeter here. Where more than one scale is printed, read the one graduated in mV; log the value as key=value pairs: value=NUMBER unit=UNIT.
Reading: value=420 unit=mV
